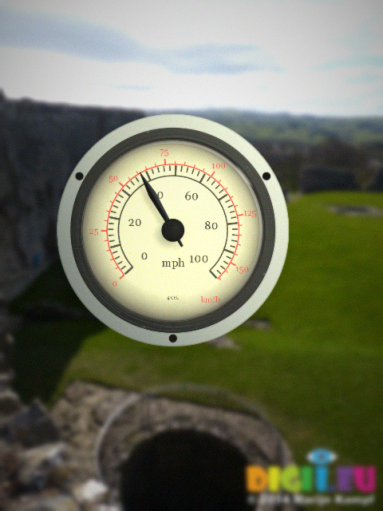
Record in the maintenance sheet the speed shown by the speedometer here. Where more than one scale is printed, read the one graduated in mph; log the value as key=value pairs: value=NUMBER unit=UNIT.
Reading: value=38 unit=mph
